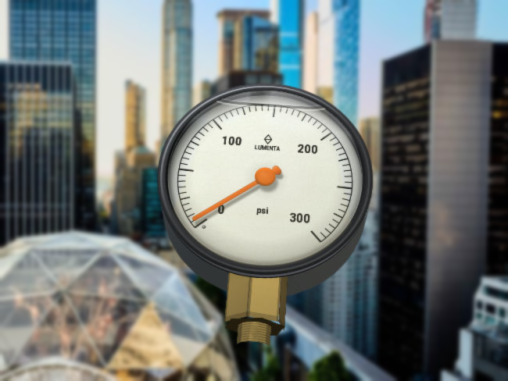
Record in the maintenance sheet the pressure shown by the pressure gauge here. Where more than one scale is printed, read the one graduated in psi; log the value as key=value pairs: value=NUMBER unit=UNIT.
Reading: value=5 unit=psi
